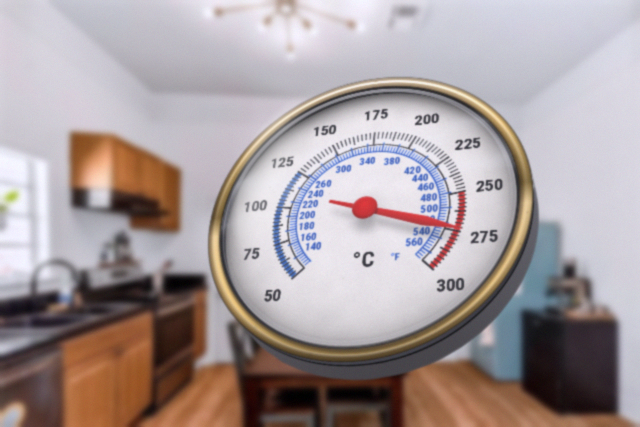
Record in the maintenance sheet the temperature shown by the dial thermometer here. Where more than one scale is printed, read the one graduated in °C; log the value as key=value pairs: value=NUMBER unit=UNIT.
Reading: value=275 unit=°C
